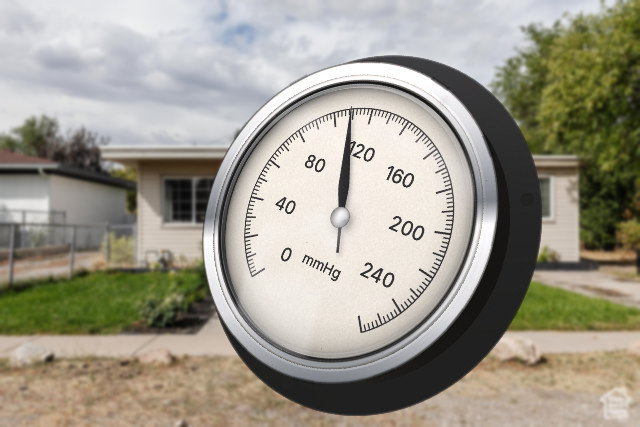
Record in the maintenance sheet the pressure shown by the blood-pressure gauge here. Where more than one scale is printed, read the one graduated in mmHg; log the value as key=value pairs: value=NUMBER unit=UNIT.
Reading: value=110 unit=mmHg
